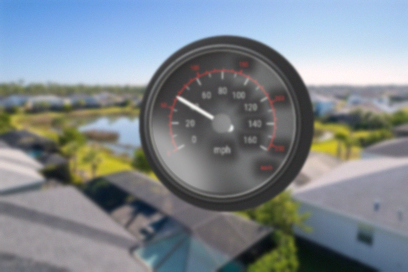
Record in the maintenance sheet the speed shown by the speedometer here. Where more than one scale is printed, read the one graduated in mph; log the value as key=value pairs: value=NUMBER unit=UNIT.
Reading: value=40 unit=mph
